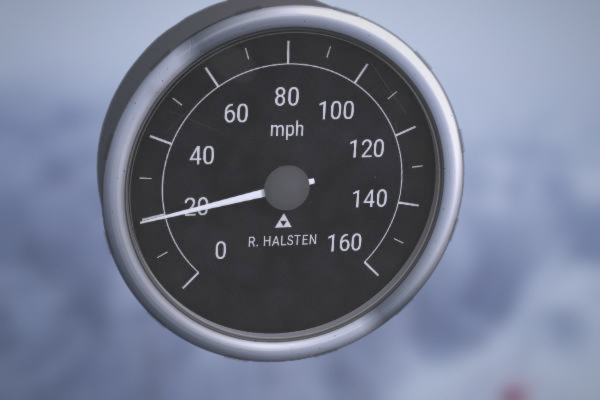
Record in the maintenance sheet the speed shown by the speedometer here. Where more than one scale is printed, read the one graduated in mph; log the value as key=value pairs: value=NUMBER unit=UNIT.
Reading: value=20 unit=mph
